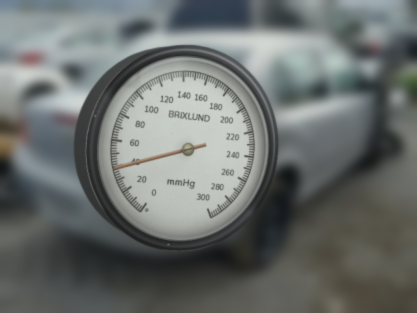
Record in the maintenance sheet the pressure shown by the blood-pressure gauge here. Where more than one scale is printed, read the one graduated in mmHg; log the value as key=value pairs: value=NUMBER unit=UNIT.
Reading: value=40 unit=mmHg
